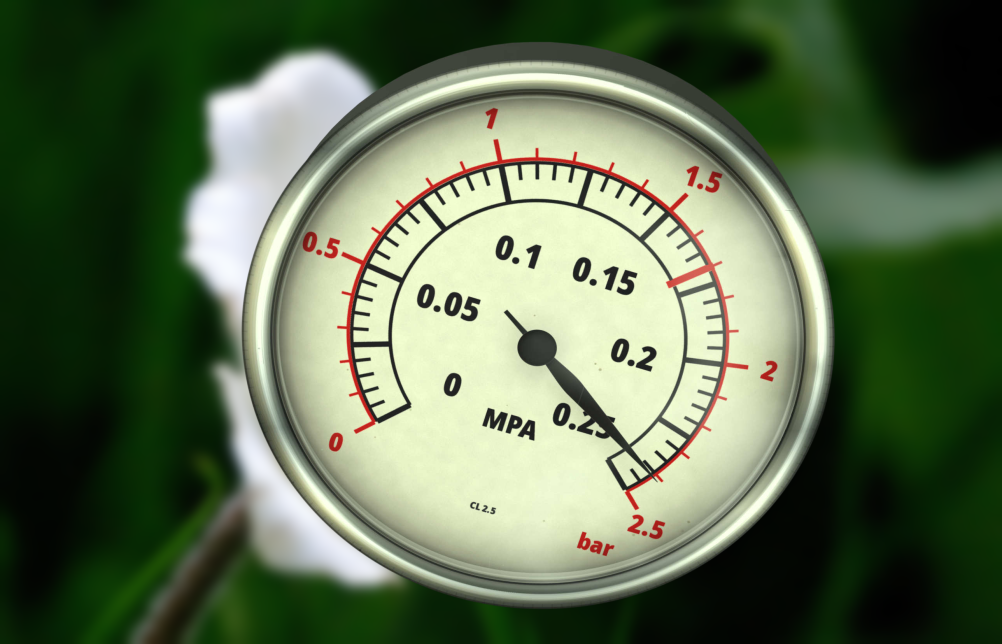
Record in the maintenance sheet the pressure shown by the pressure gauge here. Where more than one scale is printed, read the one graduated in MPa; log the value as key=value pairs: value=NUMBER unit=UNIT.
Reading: value=0.24 unit=MPa
